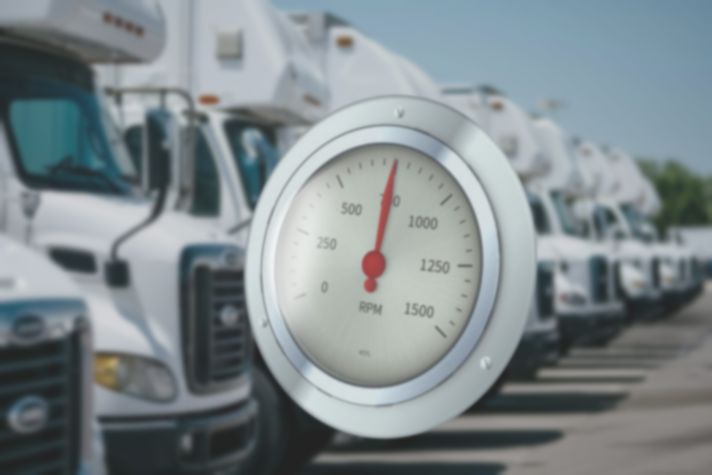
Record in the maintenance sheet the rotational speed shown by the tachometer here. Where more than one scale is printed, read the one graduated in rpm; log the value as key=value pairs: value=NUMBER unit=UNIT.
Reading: value=750 unit=rpm
